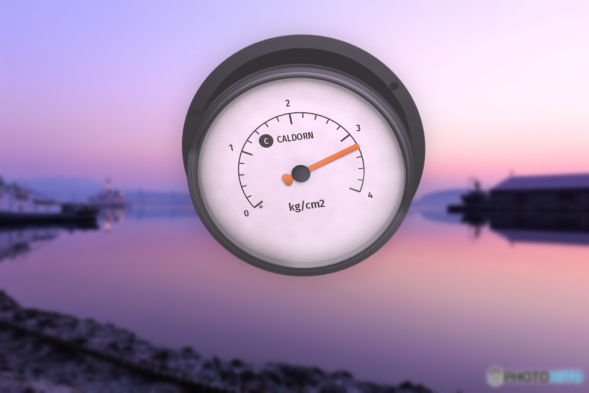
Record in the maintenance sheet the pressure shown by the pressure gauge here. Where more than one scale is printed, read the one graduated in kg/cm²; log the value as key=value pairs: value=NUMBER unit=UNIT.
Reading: value=3.2 unit=kg/cm²
